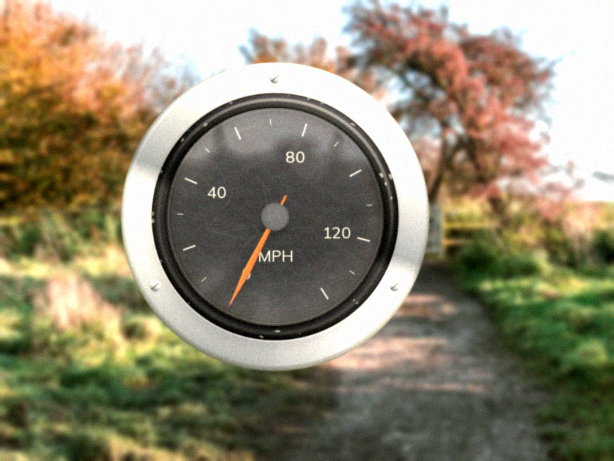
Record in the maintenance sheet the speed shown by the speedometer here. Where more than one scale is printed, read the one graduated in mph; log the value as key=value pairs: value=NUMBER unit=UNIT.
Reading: value=0 unit=mph
